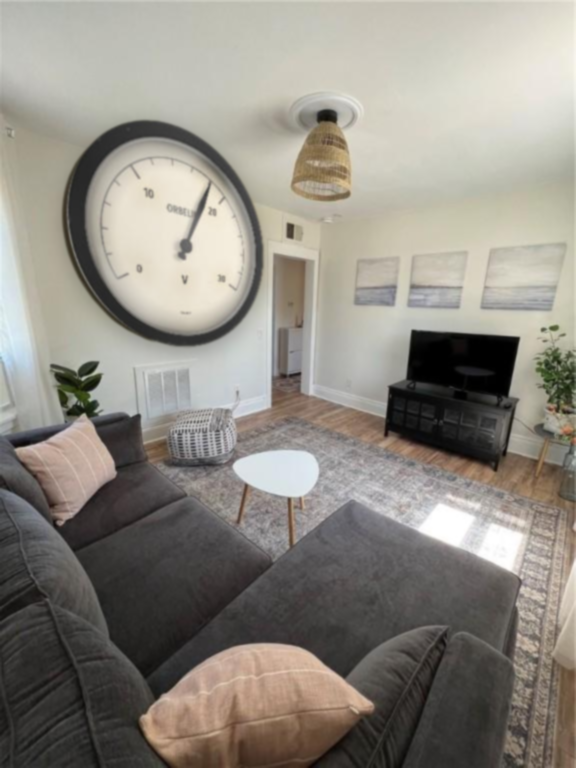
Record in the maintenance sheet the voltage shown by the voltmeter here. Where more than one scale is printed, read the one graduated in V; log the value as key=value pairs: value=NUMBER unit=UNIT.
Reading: value=18 unit=V
